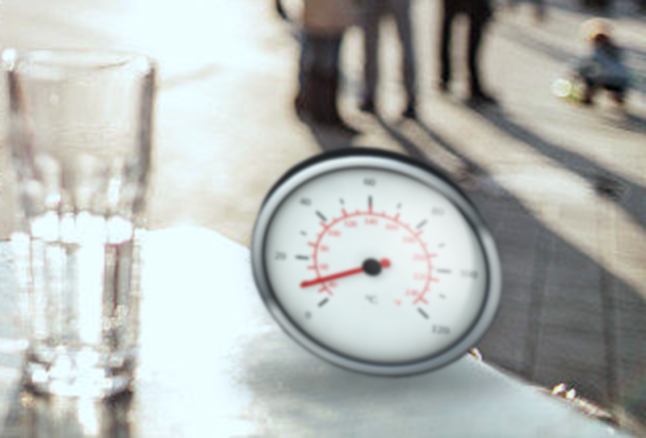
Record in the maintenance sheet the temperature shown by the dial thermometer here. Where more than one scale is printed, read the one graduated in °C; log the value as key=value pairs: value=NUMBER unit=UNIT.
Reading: value=10 unit=°C
